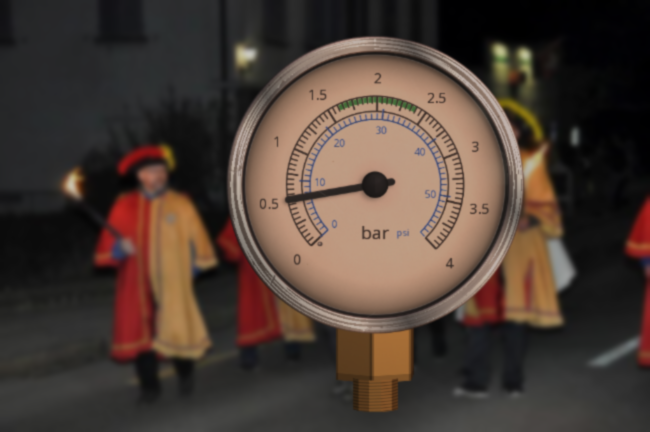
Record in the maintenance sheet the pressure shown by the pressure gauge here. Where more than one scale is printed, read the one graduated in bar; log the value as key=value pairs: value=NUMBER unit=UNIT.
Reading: value=0.5 unit=bar
